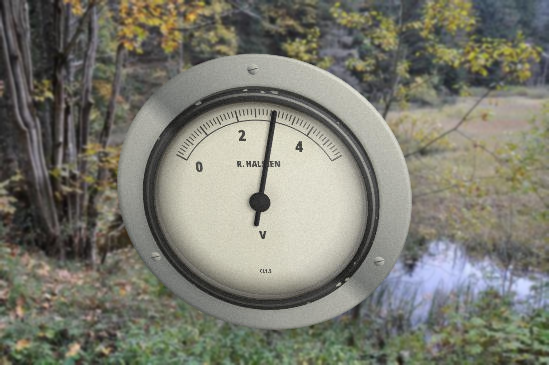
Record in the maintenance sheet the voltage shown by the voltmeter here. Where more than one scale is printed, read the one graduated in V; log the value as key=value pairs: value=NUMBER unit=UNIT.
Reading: value=3 unit=V
